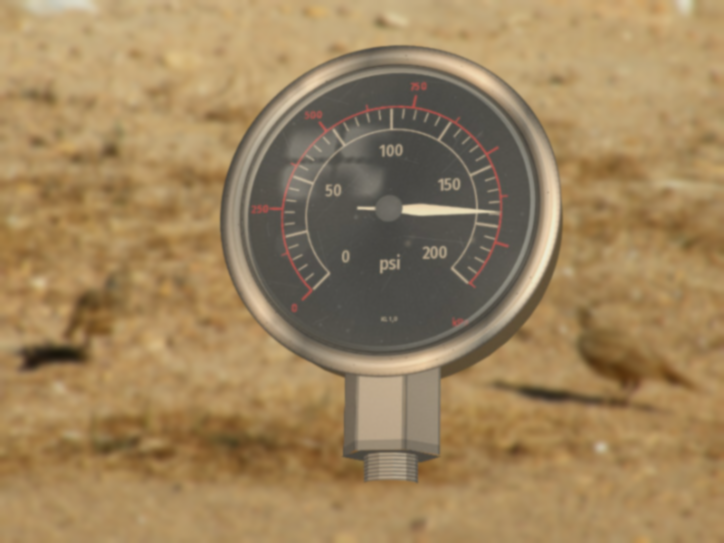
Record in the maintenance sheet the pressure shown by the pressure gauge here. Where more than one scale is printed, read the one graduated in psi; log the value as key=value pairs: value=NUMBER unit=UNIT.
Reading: value=170 unit=psi
